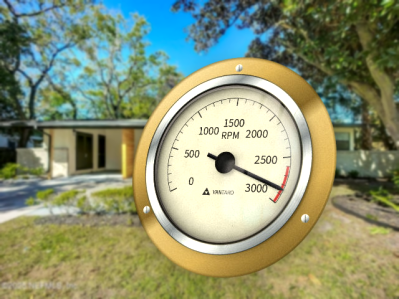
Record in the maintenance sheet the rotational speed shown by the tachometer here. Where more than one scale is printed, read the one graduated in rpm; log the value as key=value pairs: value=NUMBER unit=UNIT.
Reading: value=2850 unit=rpm
